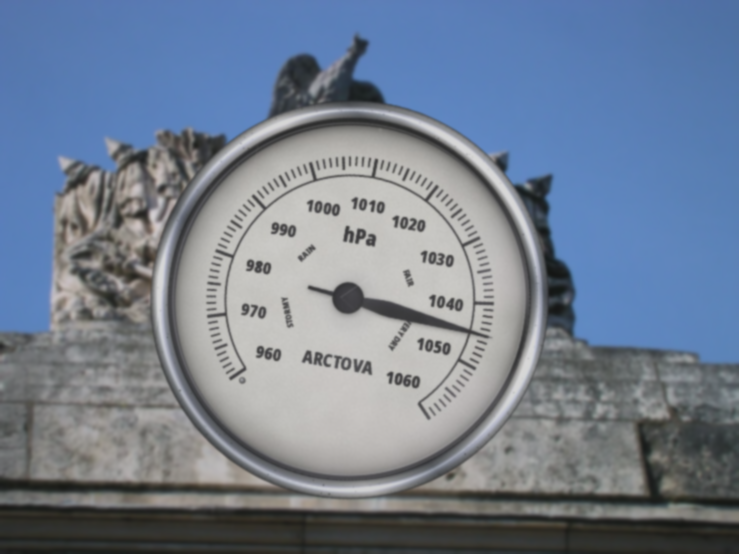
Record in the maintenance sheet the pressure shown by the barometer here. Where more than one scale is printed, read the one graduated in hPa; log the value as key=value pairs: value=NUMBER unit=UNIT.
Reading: value=1045 unit=hPa
